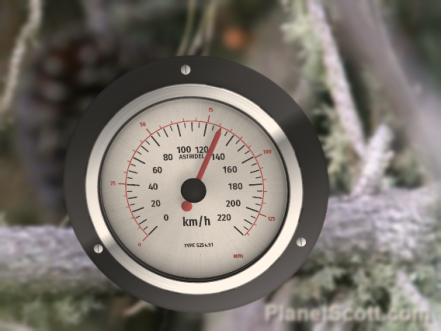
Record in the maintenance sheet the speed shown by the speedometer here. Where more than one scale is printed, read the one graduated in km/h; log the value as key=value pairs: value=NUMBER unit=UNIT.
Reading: value=130 unit=km/h
